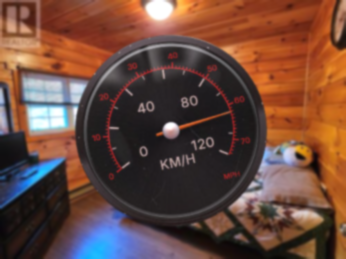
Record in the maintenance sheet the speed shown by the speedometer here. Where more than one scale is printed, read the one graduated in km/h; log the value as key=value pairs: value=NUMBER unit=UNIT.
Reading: value=100 unit=km/h
